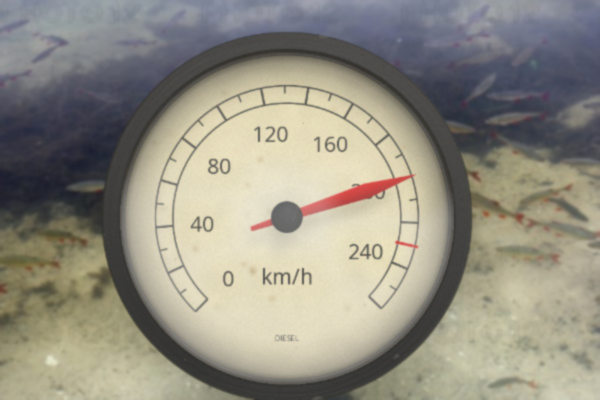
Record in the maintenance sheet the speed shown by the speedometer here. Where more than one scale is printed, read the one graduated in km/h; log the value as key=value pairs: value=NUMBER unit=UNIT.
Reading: value=200 unit=km/h
